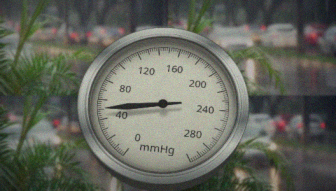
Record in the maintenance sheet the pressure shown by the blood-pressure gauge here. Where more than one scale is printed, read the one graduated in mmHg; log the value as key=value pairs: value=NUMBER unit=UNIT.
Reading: value=50 unit=mmHg
